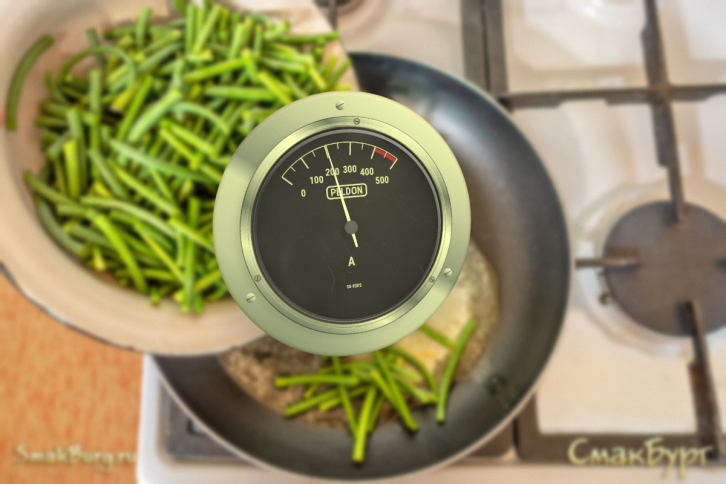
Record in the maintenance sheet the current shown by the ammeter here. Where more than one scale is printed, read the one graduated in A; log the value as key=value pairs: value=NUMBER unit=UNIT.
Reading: value=200 unit=A
